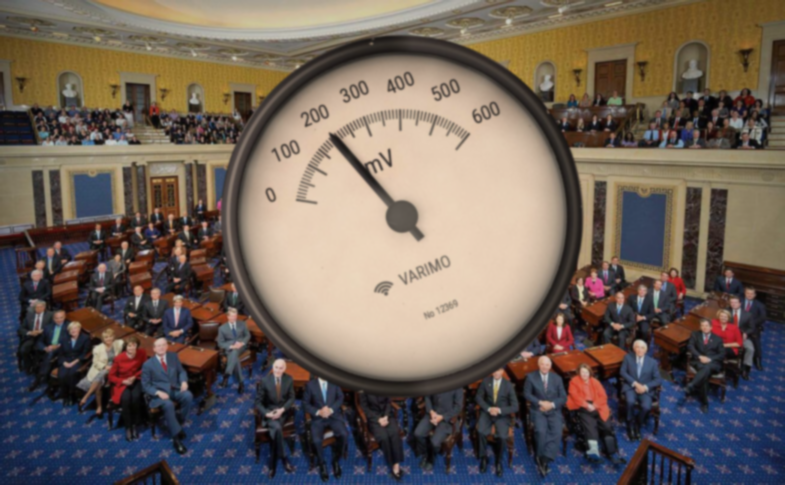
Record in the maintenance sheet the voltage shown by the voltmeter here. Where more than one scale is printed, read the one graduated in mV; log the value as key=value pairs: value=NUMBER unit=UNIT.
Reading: value=200 unit=mV
